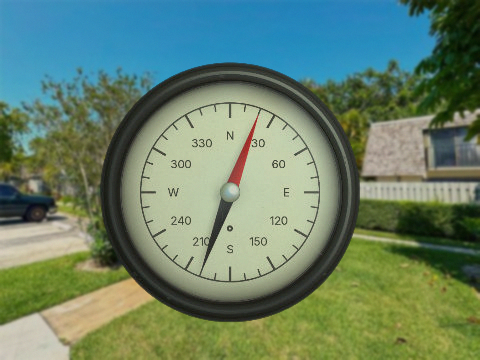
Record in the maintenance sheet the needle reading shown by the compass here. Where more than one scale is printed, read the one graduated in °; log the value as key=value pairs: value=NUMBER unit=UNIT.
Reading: value=20 unit=°
